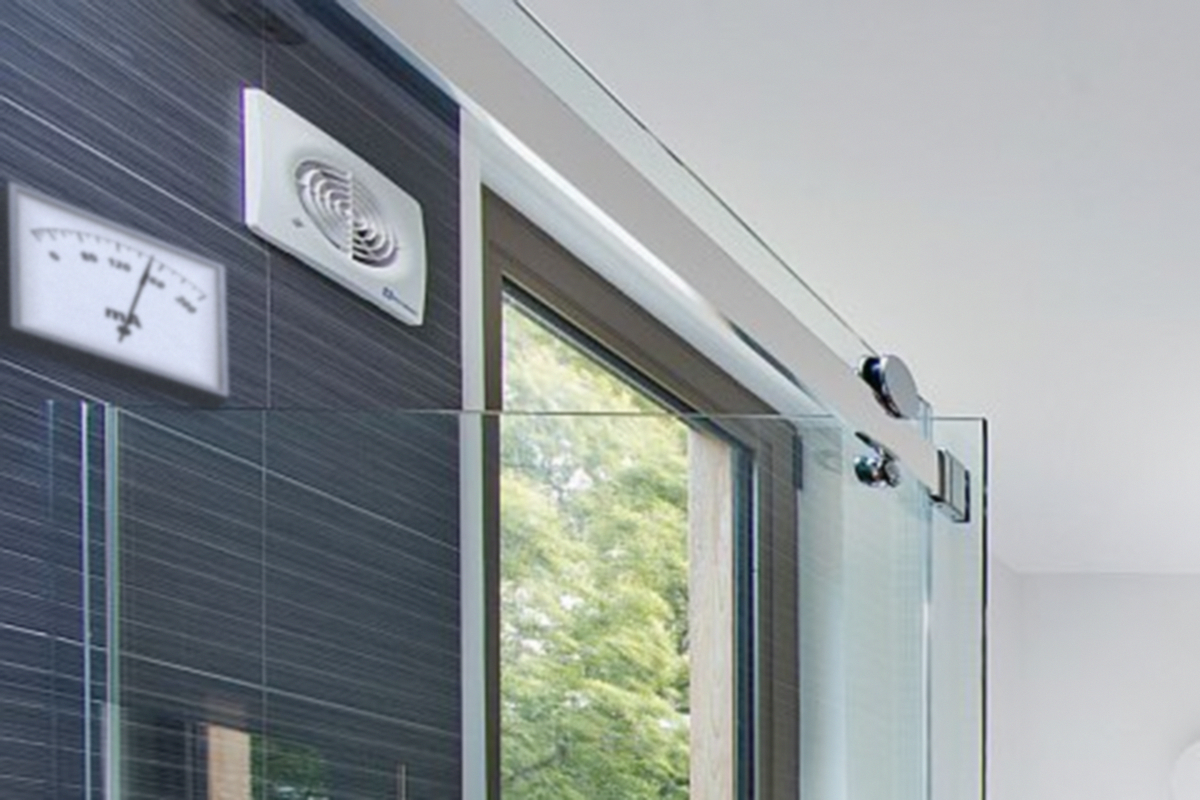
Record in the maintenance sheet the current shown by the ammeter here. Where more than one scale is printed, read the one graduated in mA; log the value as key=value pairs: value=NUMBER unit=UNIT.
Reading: value=150 unit=mA
